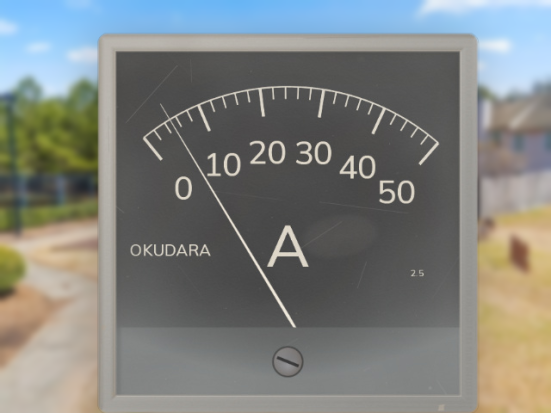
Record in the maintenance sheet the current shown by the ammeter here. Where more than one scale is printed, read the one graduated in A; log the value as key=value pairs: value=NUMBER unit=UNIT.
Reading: value=5 unit=A
